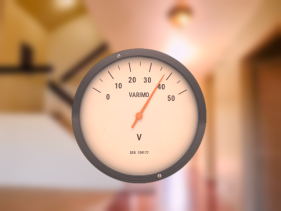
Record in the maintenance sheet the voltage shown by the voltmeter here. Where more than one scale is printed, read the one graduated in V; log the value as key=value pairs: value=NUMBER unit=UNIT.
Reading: value=37.5 unit=V
